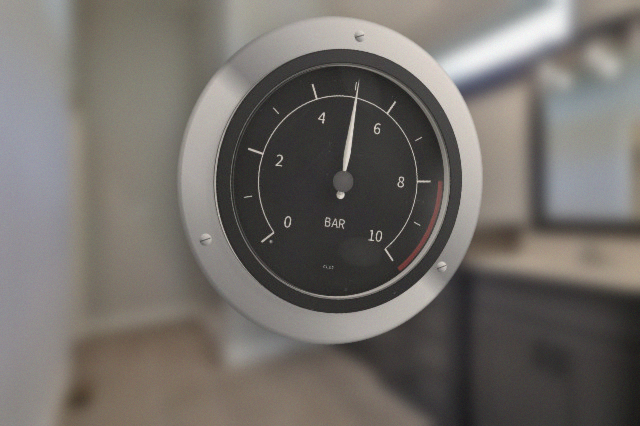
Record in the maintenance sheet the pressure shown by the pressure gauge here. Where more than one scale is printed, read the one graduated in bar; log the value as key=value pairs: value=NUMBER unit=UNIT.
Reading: value=5 unit=bar
